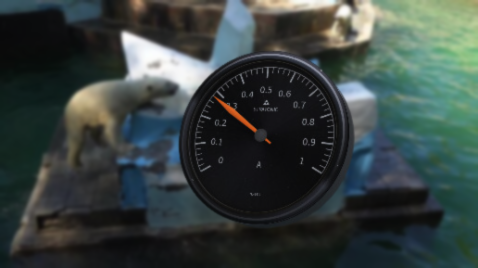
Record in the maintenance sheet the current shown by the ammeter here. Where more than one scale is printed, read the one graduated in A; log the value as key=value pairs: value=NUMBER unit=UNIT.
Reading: value=0.28 unit=A
